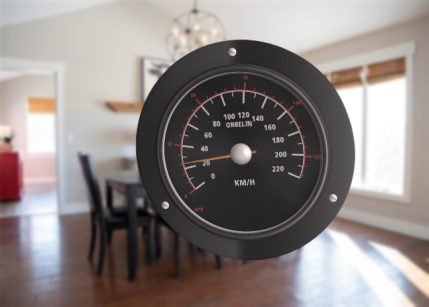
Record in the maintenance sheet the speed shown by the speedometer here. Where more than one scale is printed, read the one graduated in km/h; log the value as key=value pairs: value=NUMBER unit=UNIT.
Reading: value=25 unit=km/h
